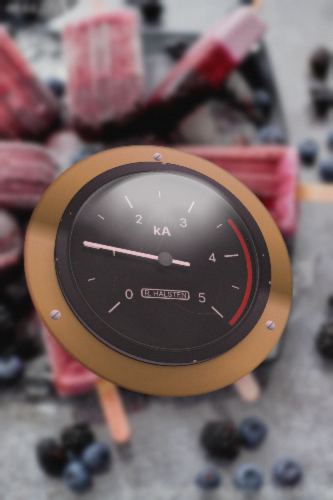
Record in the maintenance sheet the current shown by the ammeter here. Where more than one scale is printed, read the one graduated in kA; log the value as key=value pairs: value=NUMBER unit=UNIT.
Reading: value=1 unit=kA
